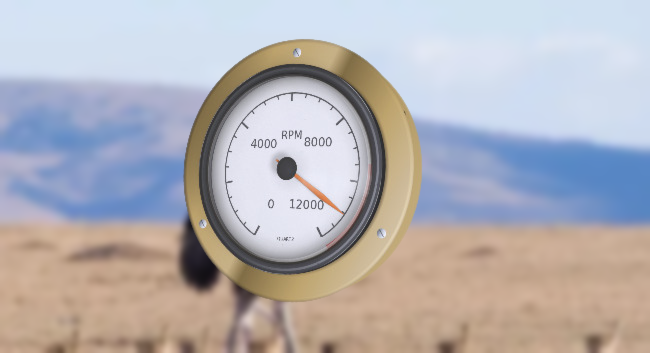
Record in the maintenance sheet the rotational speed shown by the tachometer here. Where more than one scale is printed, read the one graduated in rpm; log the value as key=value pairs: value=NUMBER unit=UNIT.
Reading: value=11000 unit=rpm
